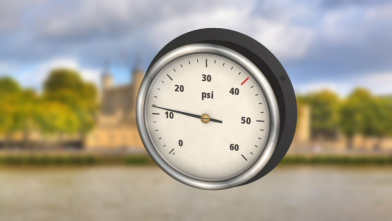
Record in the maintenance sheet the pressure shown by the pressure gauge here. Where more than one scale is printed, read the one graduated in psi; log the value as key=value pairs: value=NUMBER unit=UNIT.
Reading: value=12 unit=psi
